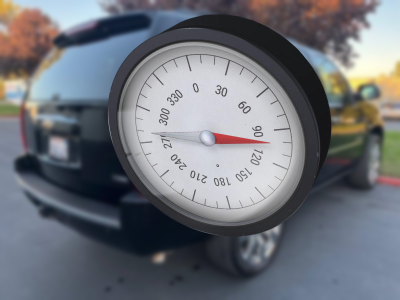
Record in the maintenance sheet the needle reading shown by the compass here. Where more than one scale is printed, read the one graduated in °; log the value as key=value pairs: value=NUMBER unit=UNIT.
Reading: value=100 unit=°
